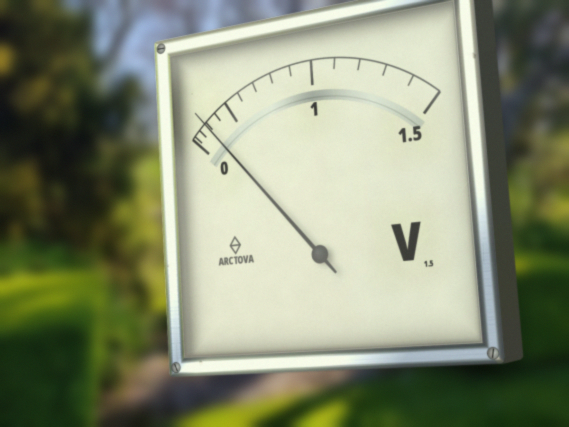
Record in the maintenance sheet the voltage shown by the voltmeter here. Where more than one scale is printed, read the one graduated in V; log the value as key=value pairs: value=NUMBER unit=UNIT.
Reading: value=0.3 unit=V
